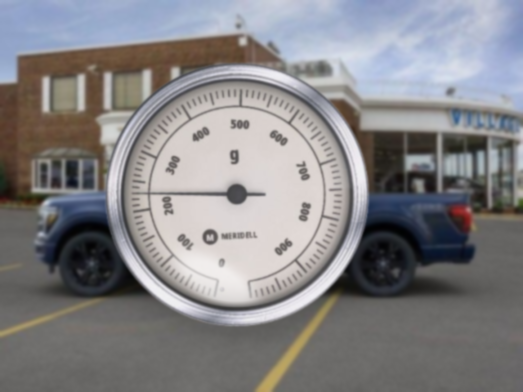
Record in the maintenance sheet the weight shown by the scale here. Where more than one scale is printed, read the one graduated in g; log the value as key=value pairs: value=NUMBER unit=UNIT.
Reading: value=230 unit=g
